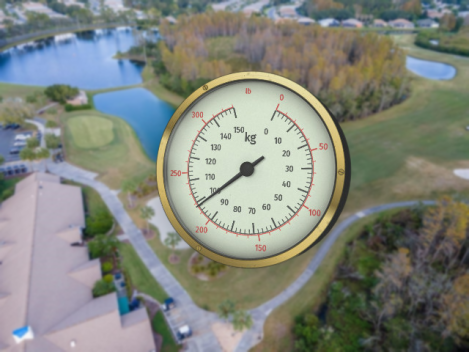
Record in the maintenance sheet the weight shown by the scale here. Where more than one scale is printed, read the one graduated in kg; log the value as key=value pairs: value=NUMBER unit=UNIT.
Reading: value=98 unit=kg
